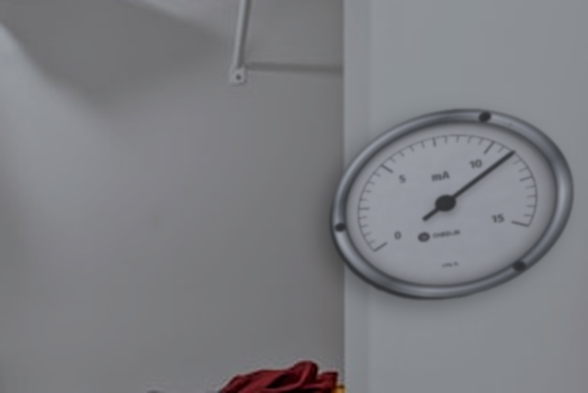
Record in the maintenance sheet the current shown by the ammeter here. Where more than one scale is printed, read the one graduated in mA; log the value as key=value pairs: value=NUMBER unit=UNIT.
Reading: value=11 unit=mA
